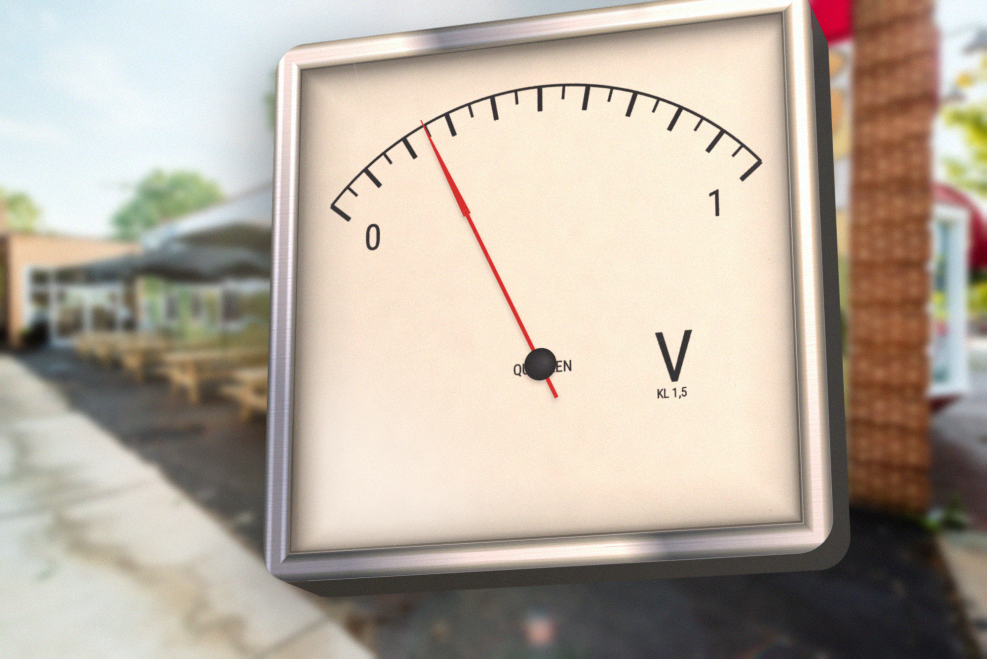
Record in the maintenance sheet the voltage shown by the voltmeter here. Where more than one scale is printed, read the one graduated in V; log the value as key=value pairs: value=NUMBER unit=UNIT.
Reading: value=0.25 unit=V
